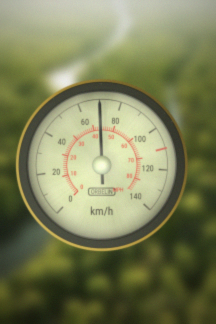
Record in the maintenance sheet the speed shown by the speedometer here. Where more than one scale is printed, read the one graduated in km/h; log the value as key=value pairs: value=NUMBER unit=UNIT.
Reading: value=70 unit=km/h
